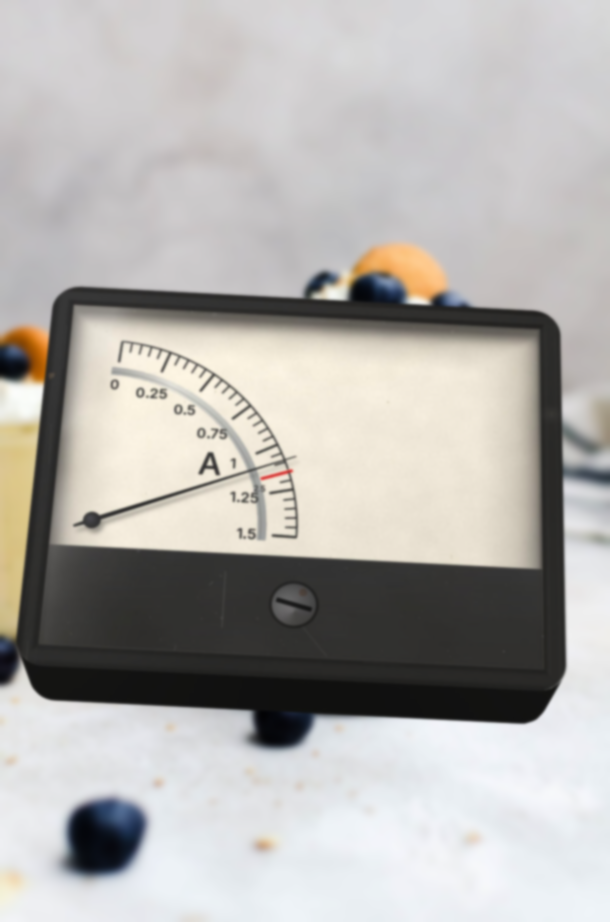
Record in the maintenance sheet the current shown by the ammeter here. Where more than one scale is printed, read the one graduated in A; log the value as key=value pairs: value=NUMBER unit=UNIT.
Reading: value=1.1 unit=A
